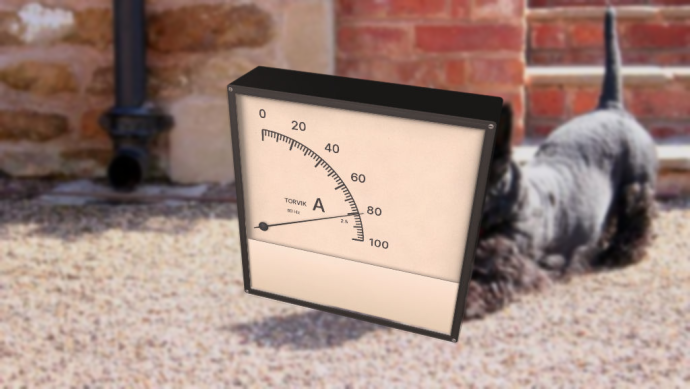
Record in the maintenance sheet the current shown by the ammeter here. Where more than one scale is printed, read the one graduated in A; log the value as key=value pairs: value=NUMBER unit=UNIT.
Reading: value=80 unit=A
